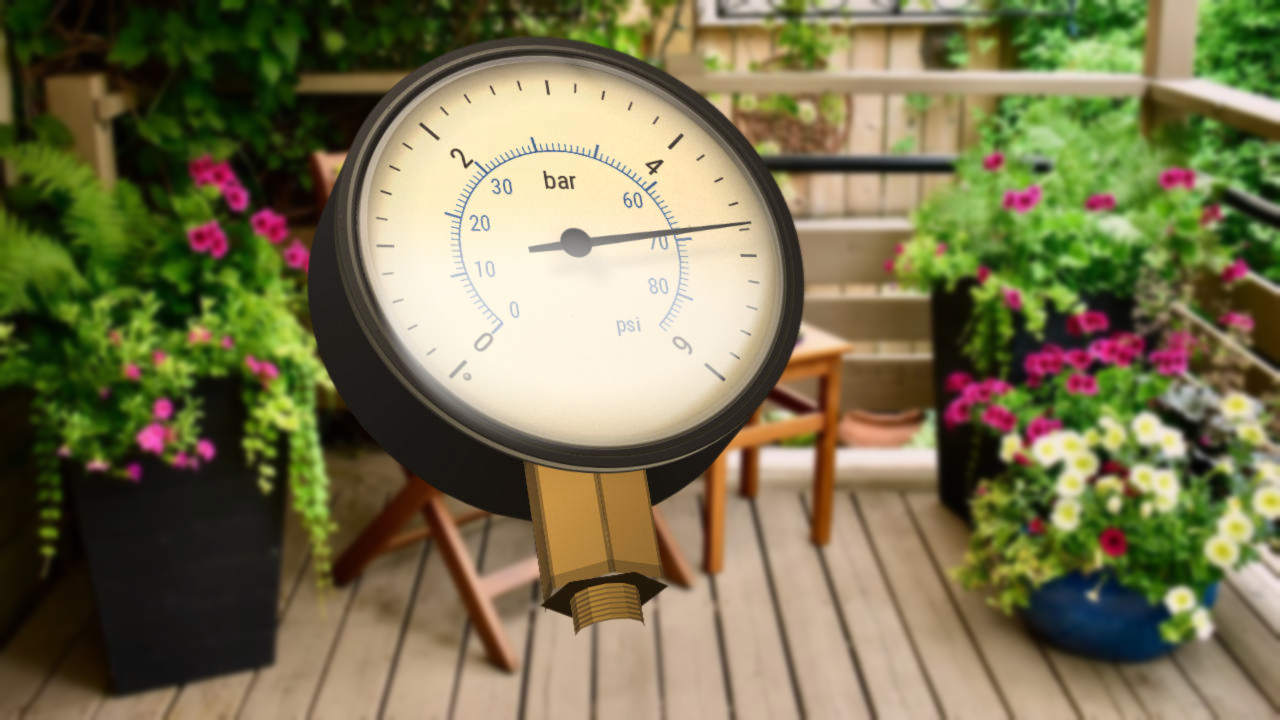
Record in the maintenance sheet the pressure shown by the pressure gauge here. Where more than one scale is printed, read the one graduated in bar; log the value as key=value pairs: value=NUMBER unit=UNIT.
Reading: value=4.8 unit=bar
